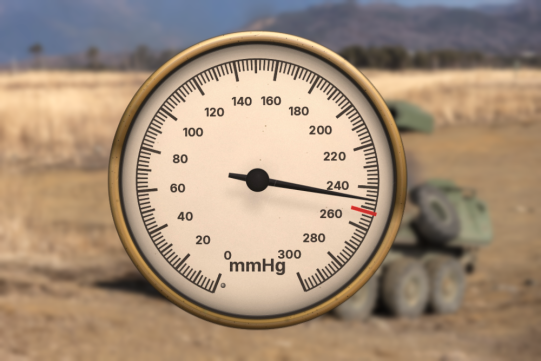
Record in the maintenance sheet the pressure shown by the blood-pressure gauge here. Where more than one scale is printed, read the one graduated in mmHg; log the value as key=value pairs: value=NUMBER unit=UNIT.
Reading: value=246 unit=mmHg
